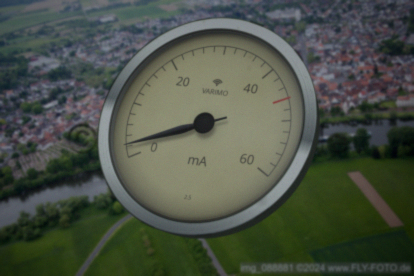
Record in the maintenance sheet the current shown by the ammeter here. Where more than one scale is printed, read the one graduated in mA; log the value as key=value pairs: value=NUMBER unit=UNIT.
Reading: value=2 unit=mA
